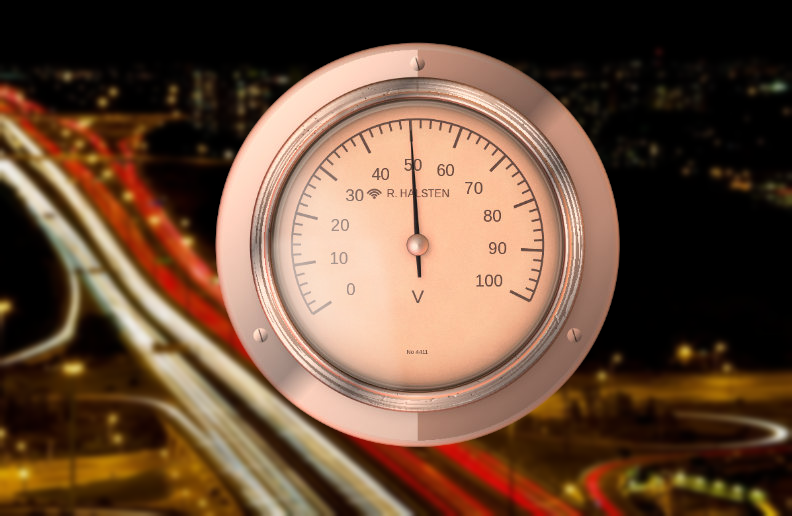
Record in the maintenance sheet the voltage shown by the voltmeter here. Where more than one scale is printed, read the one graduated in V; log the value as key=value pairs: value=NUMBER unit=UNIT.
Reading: value=50 unit=V
